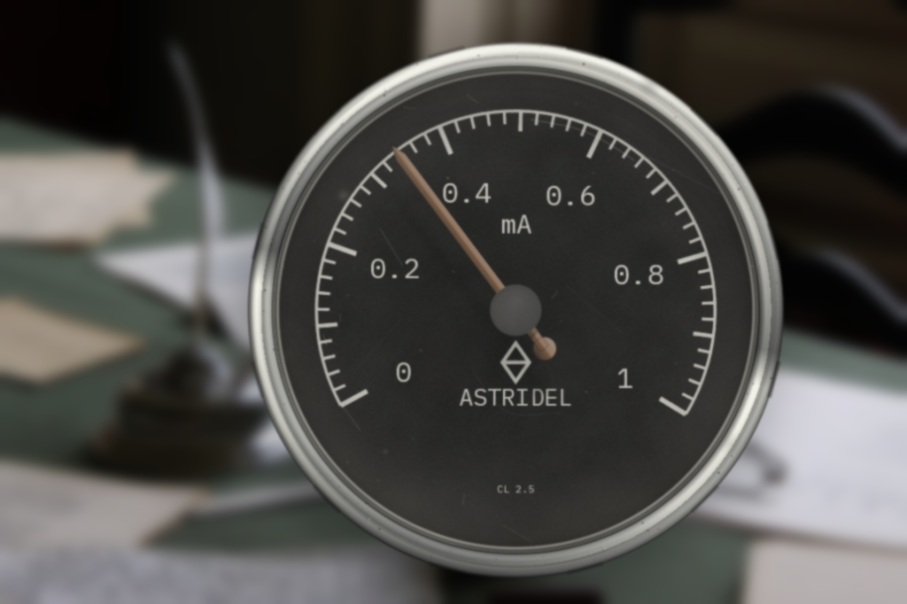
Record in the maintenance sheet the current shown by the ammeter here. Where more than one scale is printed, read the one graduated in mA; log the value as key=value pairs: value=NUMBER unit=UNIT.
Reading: value=0.34 unit=mA
